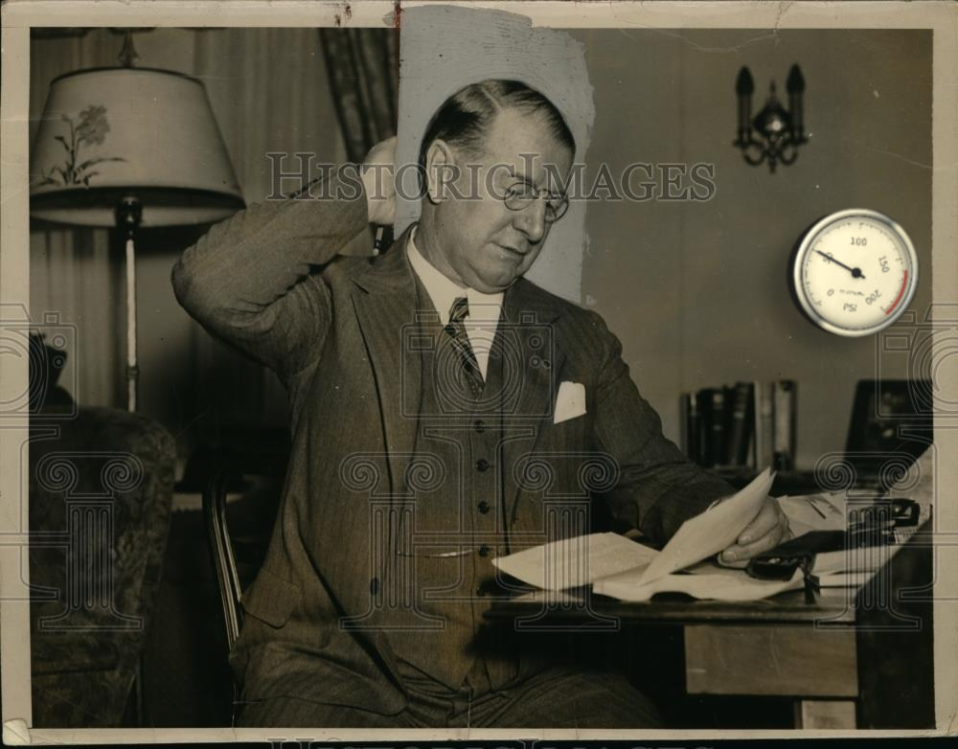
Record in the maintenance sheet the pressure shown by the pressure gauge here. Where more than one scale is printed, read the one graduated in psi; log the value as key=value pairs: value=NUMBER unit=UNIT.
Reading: value=50 unit=psi
